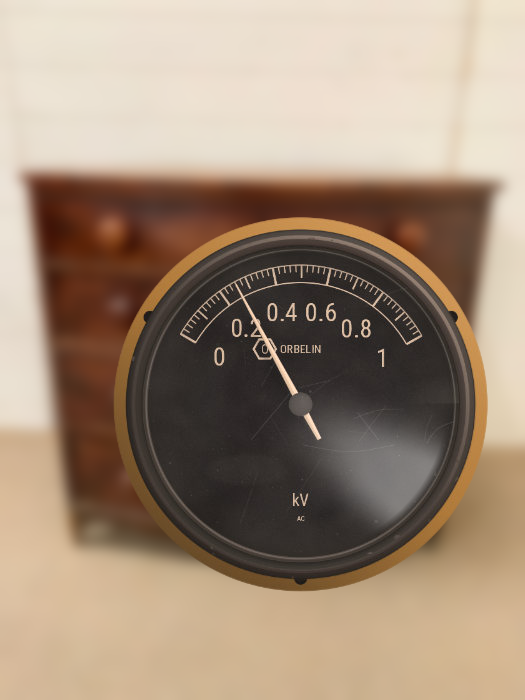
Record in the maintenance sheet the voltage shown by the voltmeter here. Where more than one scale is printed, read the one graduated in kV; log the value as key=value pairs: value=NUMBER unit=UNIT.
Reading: value=0.26 unit=kV
